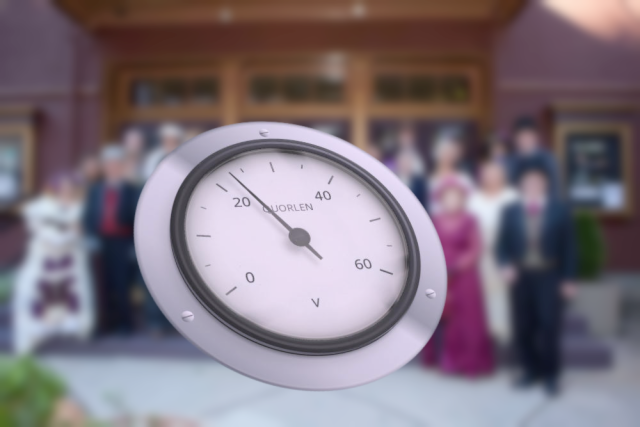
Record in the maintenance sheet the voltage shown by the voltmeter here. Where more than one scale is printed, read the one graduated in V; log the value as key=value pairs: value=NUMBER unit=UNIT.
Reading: value=22.5 unit=V
